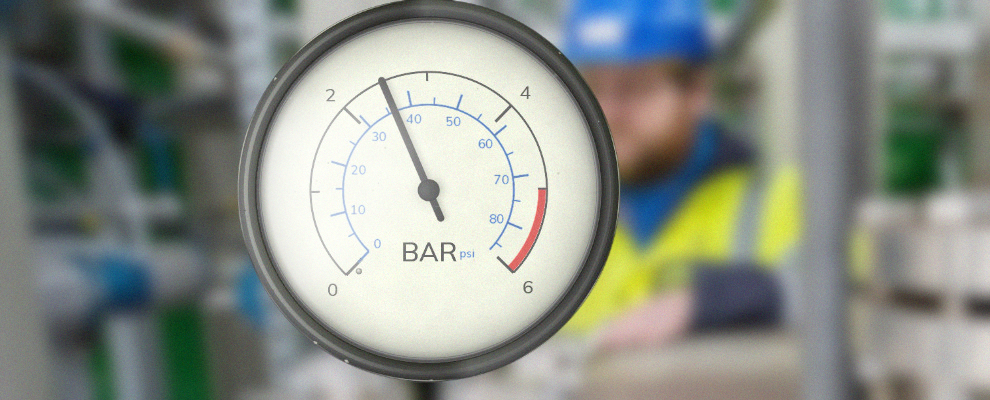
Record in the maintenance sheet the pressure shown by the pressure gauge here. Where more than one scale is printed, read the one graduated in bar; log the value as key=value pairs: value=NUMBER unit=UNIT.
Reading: value=2.5 unit=bar
